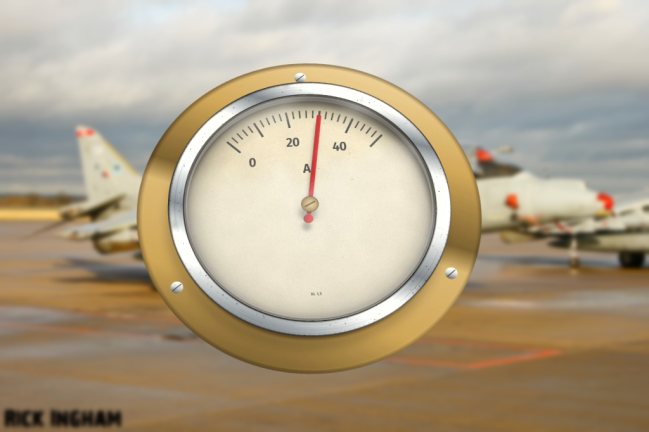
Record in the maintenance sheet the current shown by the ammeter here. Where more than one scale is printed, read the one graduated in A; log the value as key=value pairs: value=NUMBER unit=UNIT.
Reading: value=30 unit=A
